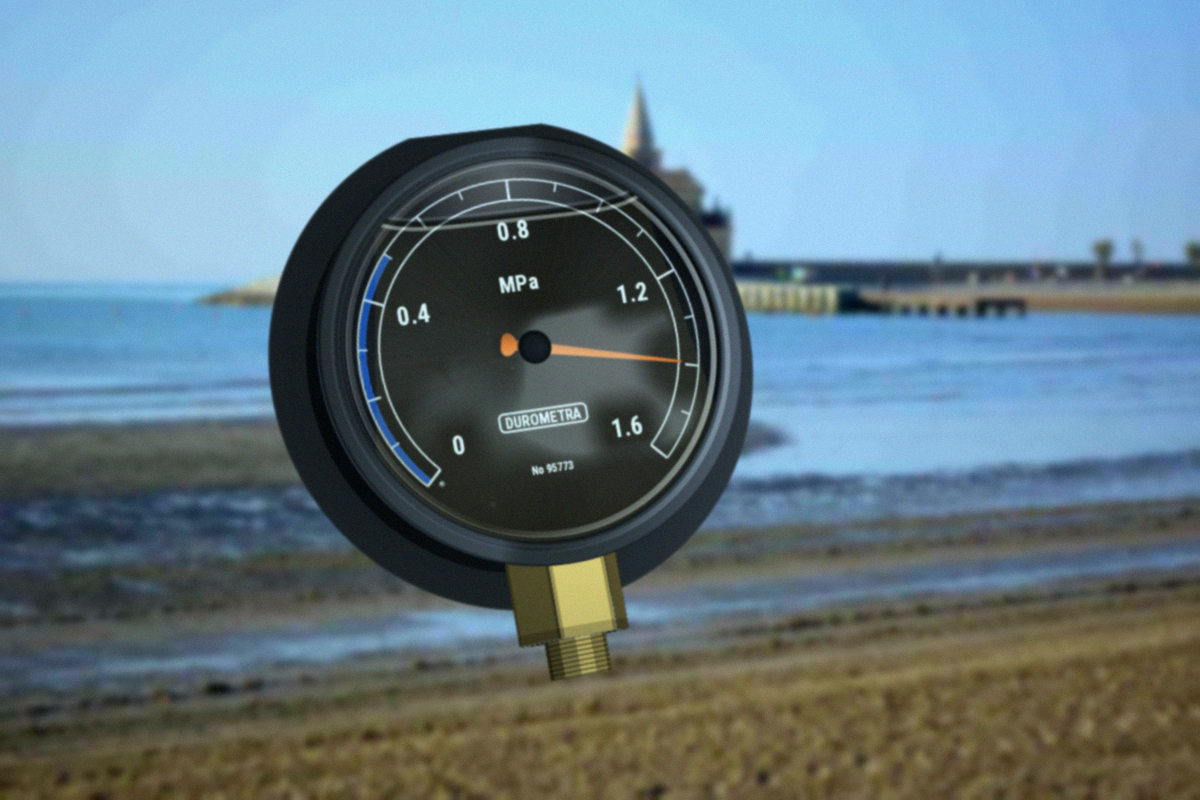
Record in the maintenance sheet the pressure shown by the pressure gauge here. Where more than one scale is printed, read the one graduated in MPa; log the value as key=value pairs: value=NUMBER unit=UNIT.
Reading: value=1.4 unit=MPa
